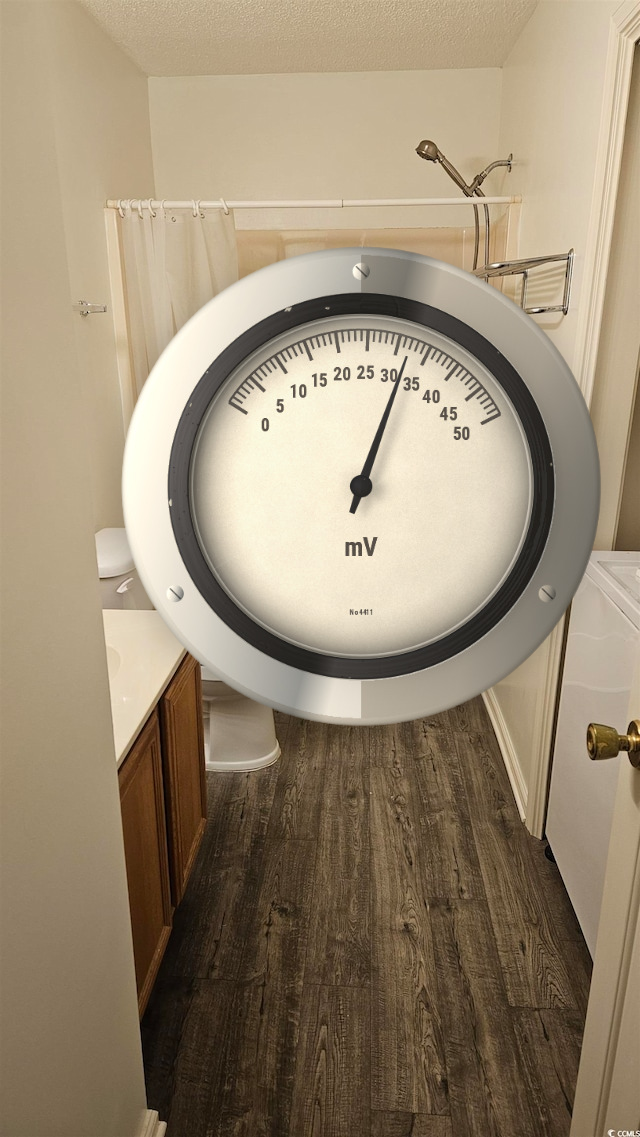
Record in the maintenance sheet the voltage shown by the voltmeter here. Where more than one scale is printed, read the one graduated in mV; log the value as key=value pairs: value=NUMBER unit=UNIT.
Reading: value=32 unit=mV
